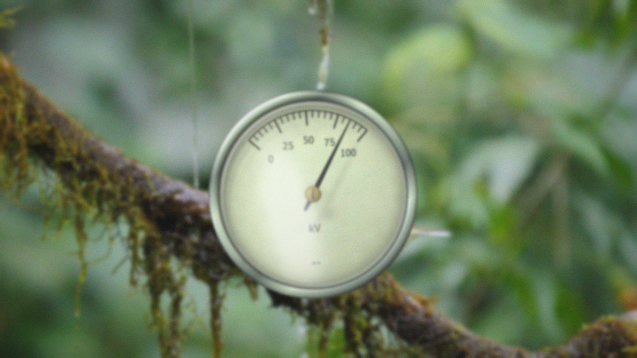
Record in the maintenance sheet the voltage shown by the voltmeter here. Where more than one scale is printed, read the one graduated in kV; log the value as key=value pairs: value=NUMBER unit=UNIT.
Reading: value=85 unit=kV
